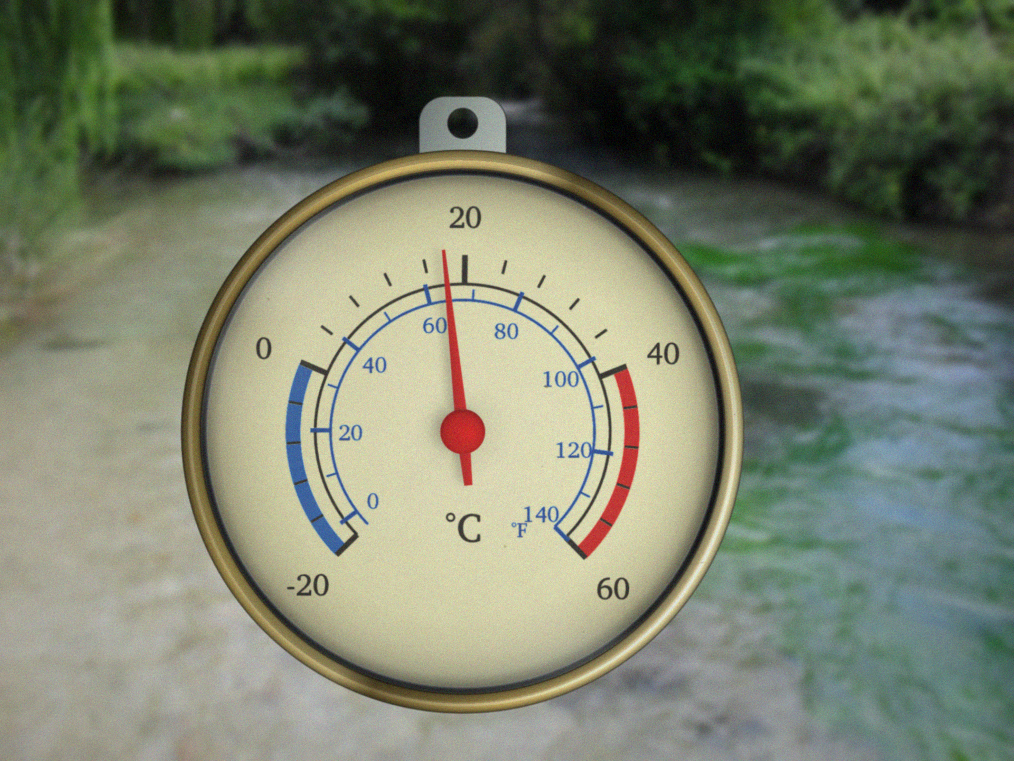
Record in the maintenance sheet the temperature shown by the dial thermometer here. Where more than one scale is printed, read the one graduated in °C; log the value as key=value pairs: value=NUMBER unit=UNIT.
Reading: value=18 unit=°C
